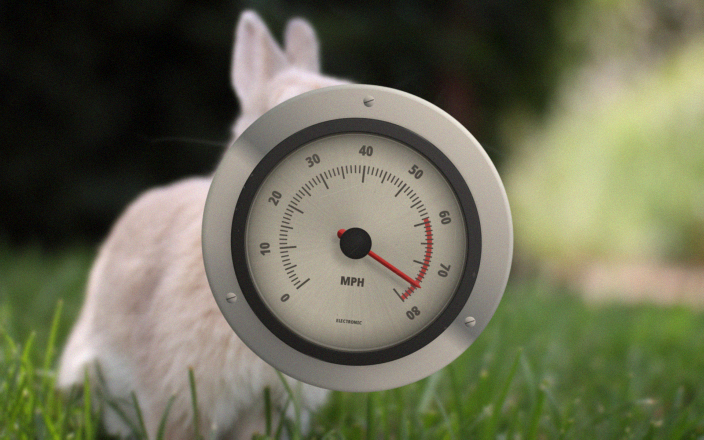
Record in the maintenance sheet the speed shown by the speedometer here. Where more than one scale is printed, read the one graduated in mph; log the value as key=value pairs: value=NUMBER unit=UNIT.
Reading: value=75 unit=mph
